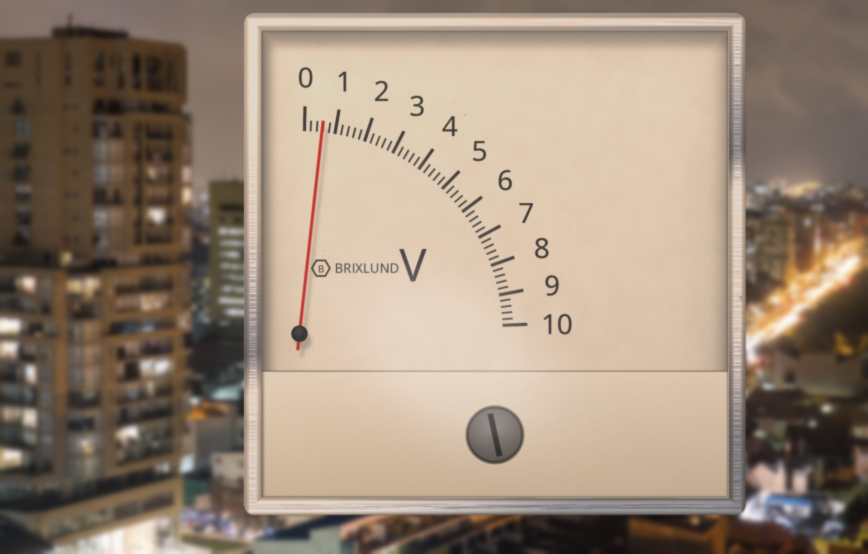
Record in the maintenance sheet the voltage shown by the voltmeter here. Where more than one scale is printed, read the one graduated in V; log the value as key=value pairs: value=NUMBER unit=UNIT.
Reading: value=0.6 unit=V
